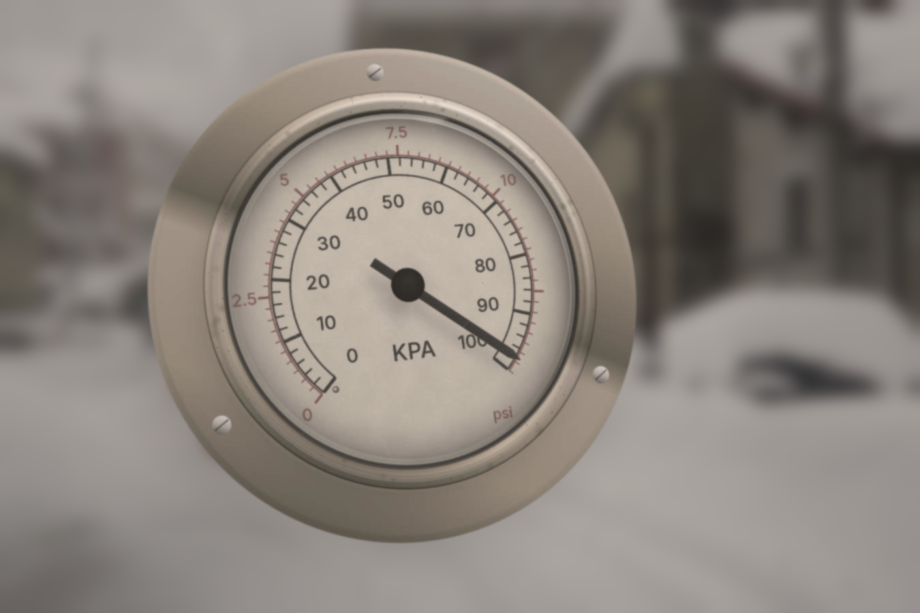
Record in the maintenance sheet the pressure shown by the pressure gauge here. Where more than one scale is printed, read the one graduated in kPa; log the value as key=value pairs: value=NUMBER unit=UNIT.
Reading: value=98 unit=kPa
